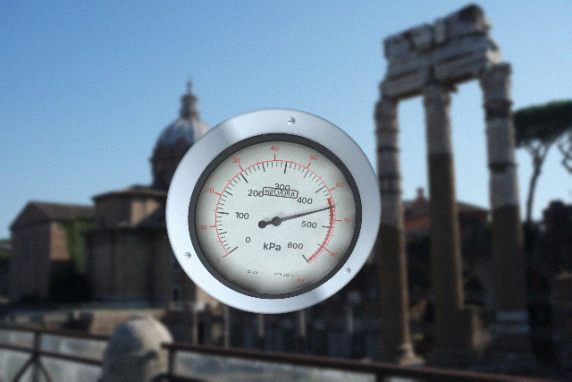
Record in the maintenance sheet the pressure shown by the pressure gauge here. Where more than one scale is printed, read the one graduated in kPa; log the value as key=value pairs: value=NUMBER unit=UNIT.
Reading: value=450 unit=kPa
